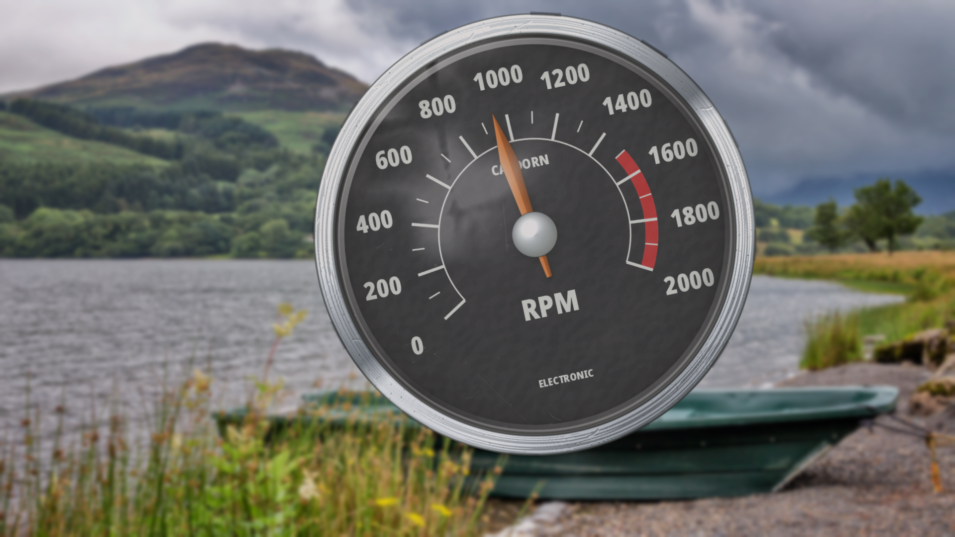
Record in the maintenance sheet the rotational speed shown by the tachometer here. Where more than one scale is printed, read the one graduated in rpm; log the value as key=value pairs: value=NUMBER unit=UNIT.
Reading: value=950 unit=rpm
